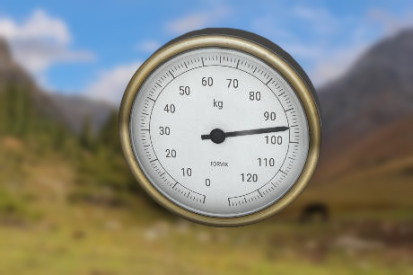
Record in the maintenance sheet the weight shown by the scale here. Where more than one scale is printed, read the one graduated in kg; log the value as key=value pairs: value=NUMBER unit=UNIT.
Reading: value=95 unit=kg
